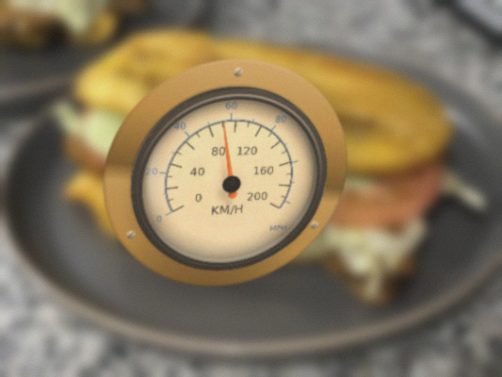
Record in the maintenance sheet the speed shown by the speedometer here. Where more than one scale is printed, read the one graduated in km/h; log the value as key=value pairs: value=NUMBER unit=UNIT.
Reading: value=90 unit=km/h
